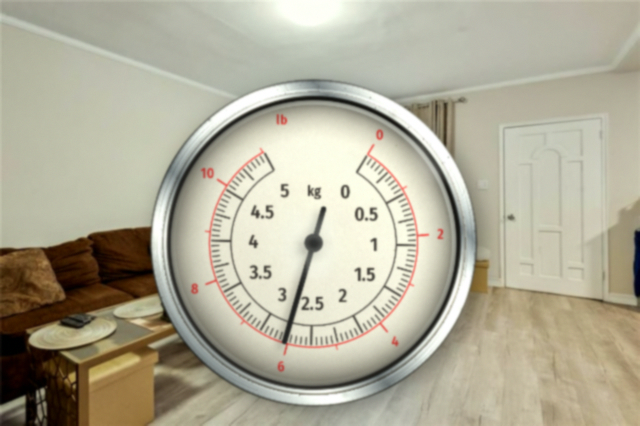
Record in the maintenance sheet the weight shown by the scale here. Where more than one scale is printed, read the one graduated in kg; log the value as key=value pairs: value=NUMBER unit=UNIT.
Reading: value=2.75 unit=kg
